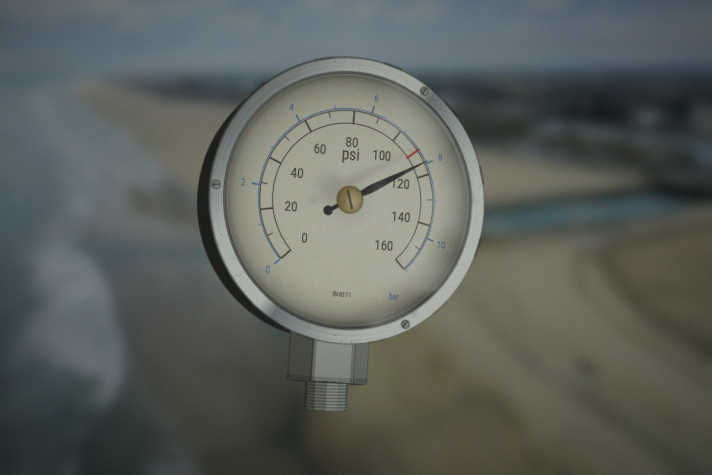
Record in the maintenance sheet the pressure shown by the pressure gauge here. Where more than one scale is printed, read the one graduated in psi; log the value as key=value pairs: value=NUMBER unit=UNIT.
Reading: value=115 unit=psi
